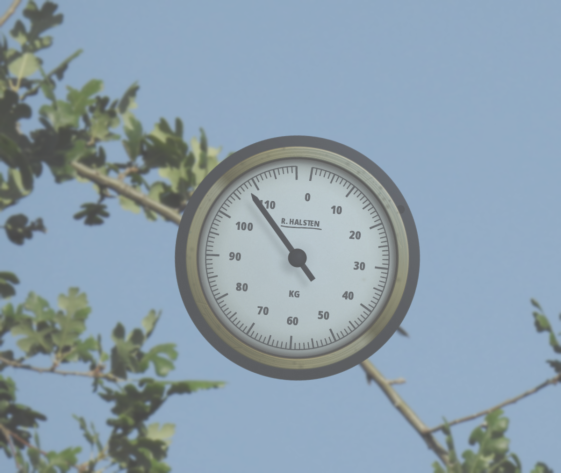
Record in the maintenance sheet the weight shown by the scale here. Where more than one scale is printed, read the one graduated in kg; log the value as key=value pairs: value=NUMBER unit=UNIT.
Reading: value=108 unit=kg
